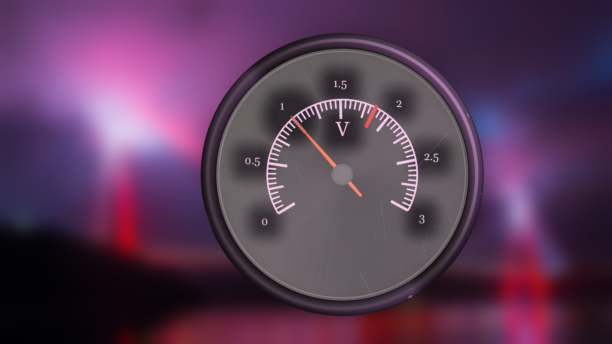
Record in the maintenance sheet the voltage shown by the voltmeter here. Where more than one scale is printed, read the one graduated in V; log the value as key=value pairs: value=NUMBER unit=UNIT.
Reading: value=1 unit=V
